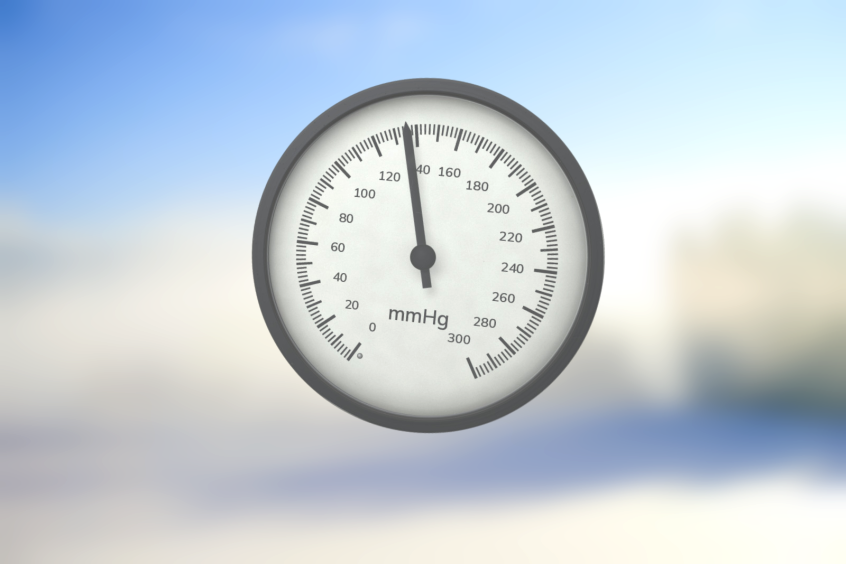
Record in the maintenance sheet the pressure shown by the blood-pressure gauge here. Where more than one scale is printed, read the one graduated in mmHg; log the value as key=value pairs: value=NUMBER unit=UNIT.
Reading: value=136 unit=mmHg
